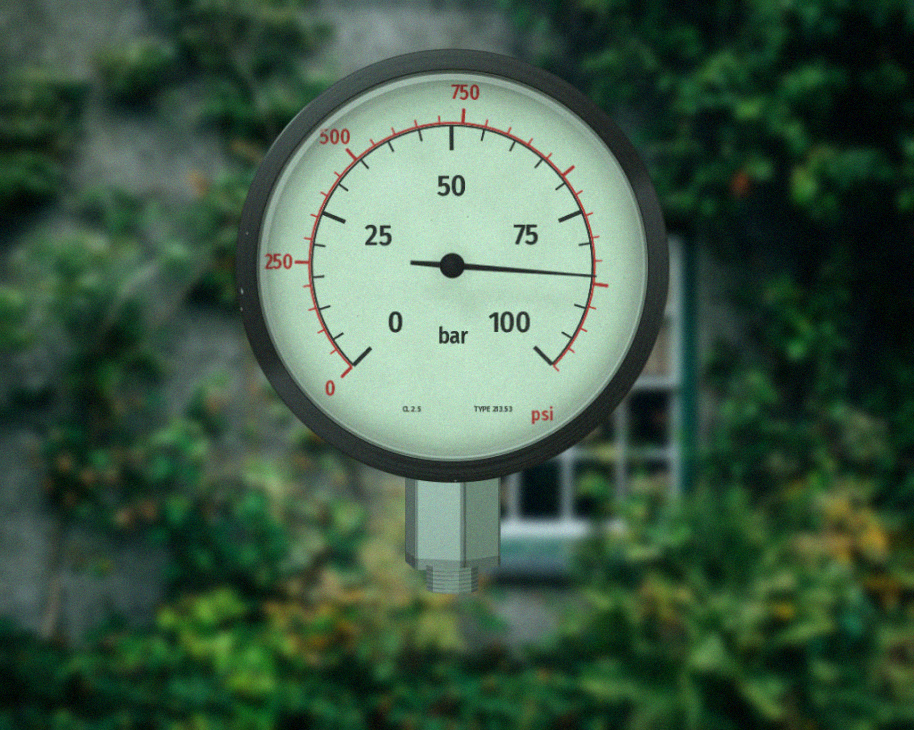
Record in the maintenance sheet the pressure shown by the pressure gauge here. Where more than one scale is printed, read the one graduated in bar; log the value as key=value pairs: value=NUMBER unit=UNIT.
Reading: value=85 unit=bar
